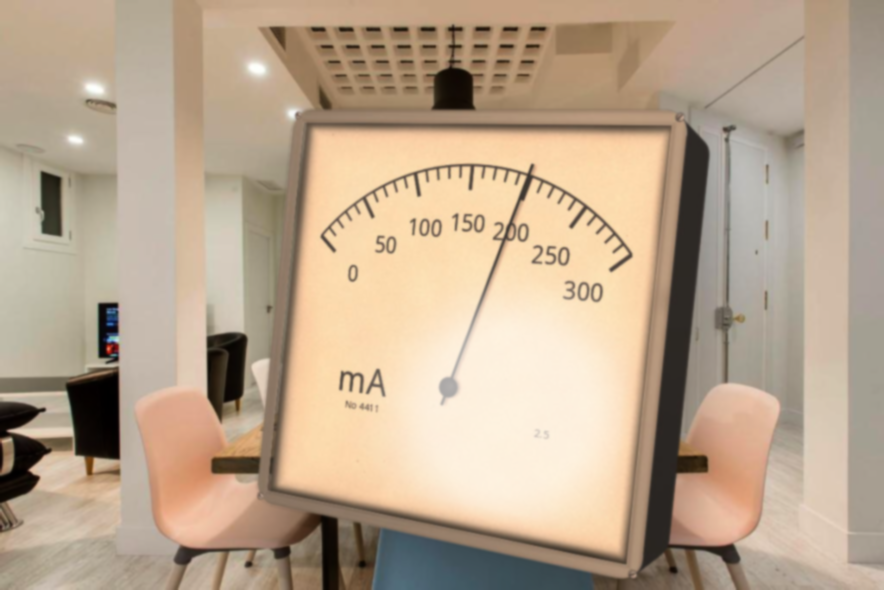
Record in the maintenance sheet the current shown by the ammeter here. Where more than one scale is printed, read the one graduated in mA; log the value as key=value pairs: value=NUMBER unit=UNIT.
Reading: value=200 unit=mA
